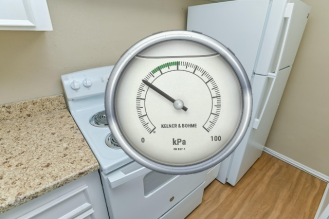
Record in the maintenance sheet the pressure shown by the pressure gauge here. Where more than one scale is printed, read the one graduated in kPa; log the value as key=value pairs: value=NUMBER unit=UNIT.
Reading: value=30 unit=kPa
